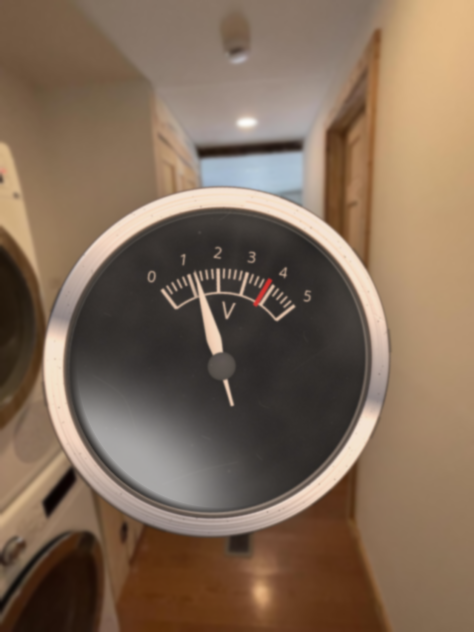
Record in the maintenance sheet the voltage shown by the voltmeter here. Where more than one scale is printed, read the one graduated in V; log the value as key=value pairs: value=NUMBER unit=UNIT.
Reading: value=1.2 unit=V
